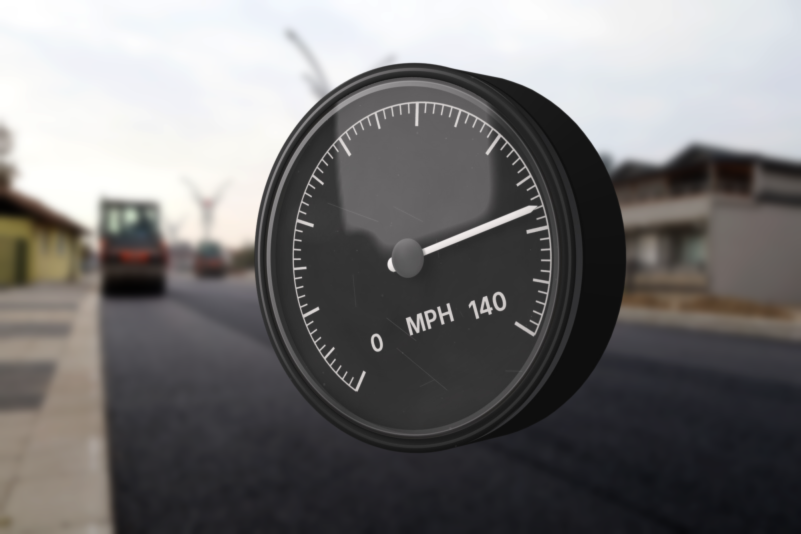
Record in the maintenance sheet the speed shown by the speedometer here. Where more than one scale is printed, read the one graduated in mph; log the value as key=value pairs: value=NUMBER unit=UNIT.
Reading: value=116 unit=mph
